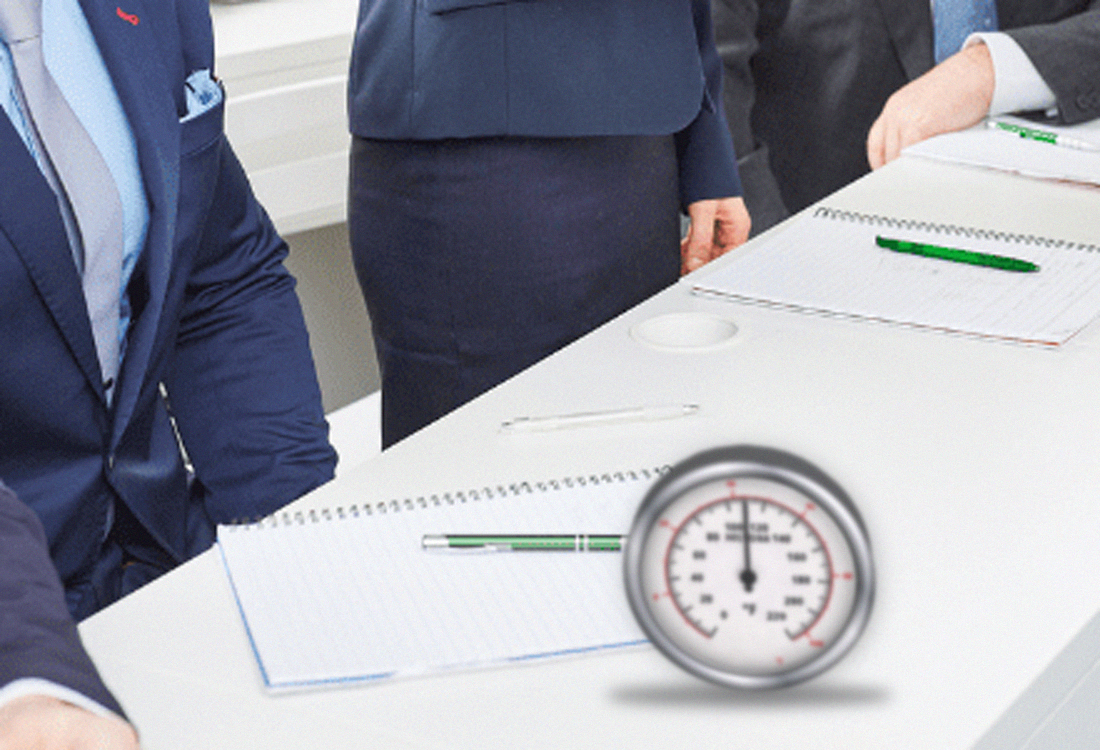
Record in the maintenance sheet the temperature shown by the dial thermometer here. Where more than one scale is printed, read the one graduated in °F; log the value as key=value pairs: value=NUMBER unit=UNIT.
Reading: value=110 unit=°F
